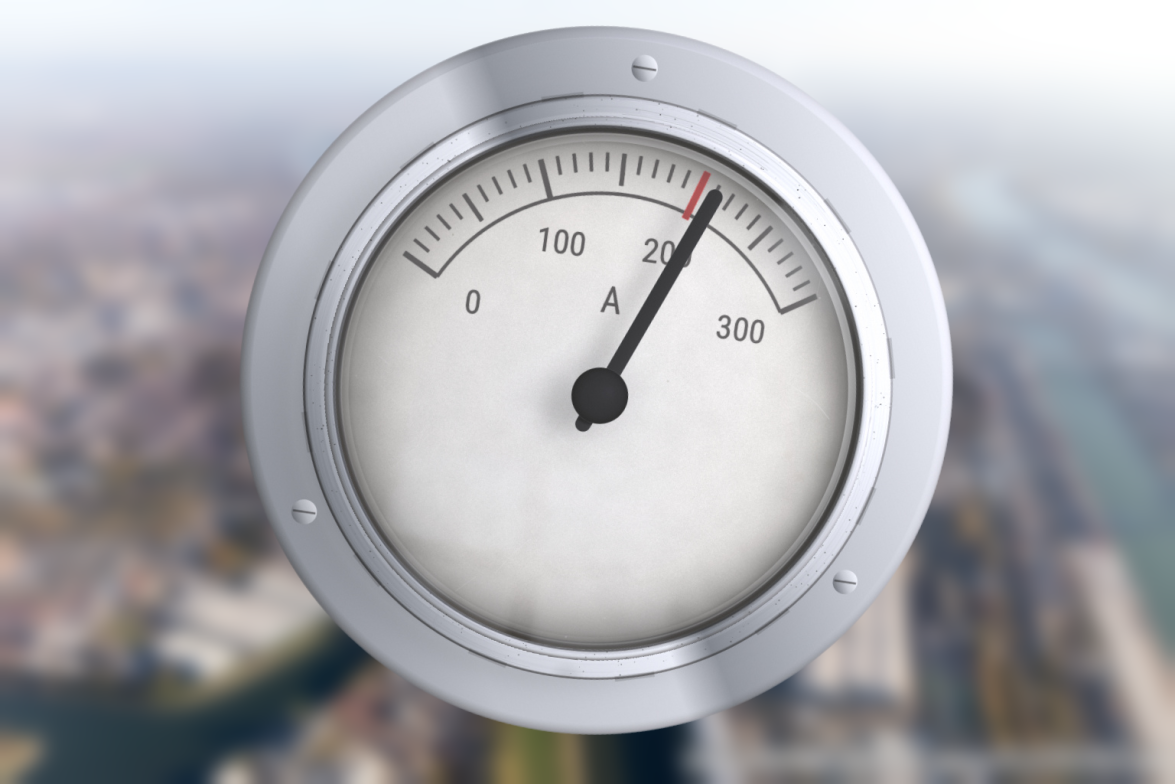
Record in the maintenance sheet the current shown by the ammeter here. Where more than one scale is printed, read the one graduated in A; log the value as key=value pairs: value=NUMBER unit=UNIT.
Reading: value=210 unit=A
